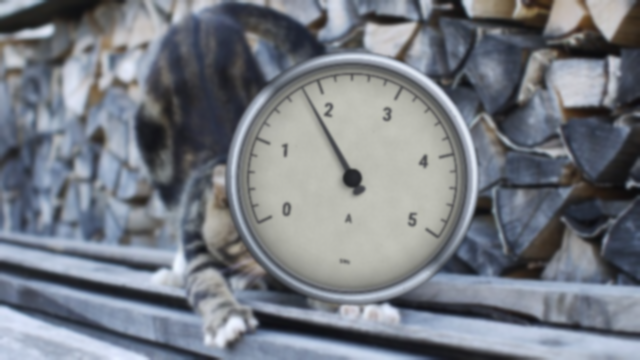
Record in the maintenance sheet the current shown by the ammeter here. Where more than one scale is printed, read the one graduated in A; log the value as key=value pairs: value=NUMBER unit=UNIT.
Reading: value=1.8 unit=A
